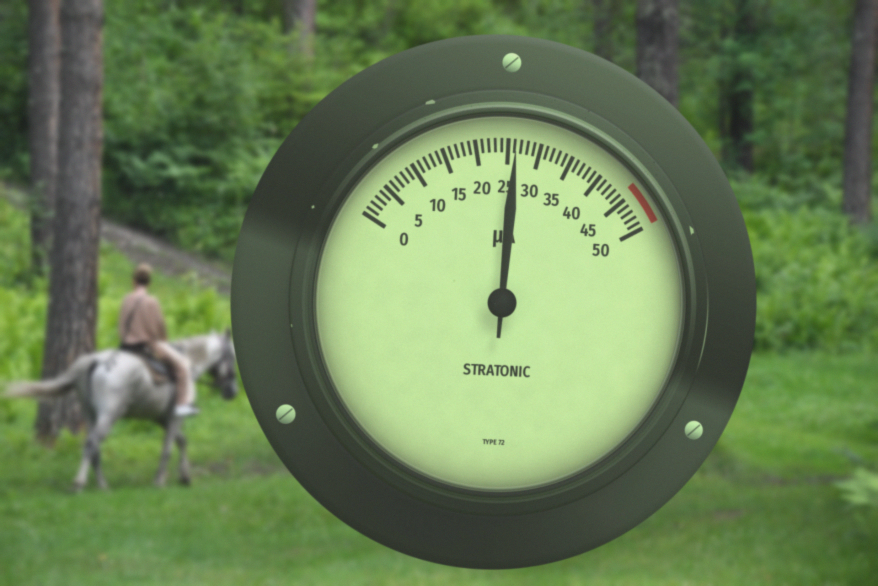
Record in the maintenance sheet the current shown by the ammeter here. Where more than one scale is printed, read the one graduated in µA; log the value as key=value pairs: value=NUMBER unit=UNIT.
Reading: value=26 unit=µA
